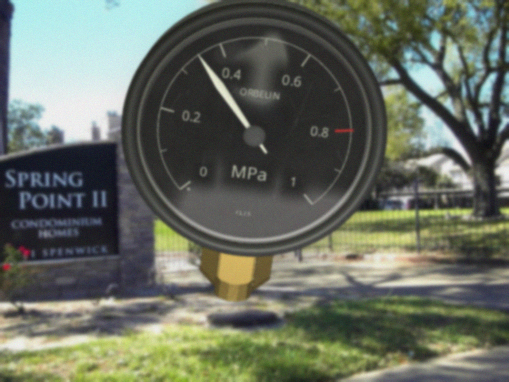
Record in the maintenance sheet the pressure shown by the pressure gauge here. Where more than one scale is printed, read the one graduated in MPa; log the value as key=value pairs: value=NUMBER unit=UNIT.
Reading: value=0.35 unit=MPa
